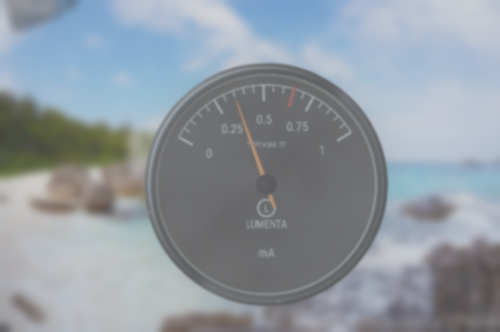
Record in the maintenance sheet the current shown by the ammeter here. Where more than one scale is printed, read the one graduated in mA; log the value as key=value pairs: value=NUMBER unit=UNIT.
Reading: value=0.35 unit=mA
